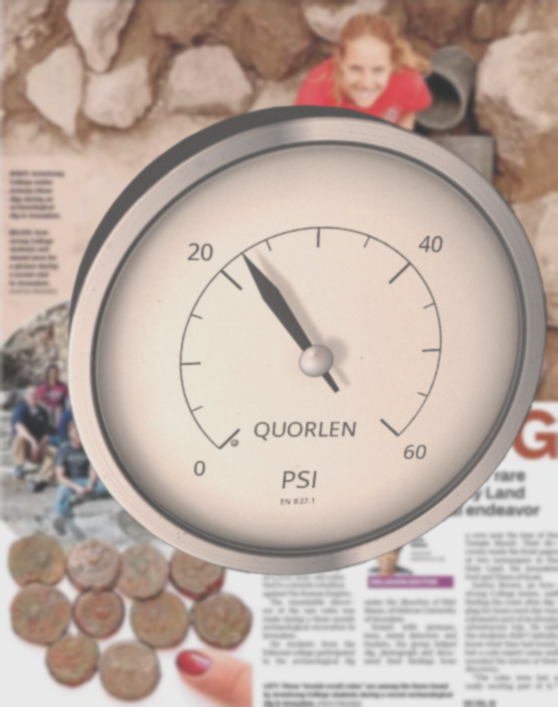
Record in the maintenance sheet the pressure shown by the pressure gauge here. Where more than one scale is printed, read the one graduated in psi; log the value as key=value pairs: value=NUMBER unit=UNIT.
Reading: value=22.5 unit=psi
